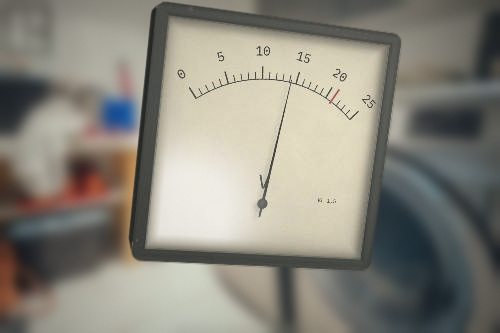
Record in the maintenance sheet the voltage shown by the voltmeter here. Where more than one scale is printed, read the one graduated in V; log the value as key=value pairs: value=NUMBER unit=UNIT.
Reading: value=14 unit=V
